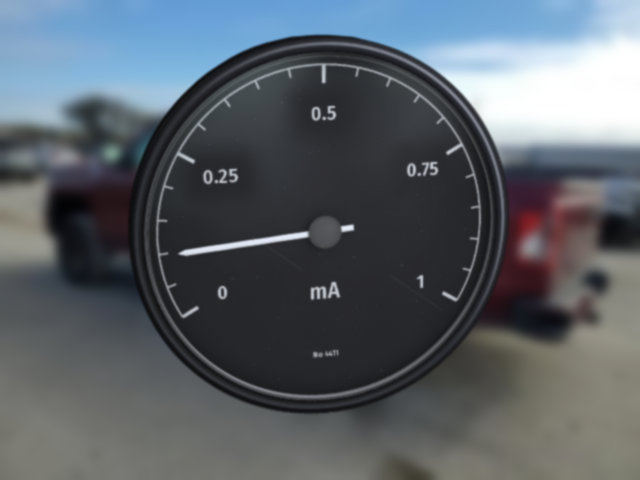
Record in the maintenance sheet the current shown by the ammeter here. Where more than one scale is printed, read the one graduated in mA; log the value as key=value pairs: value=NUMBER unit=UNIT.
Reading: value=0.1 unit=mA
